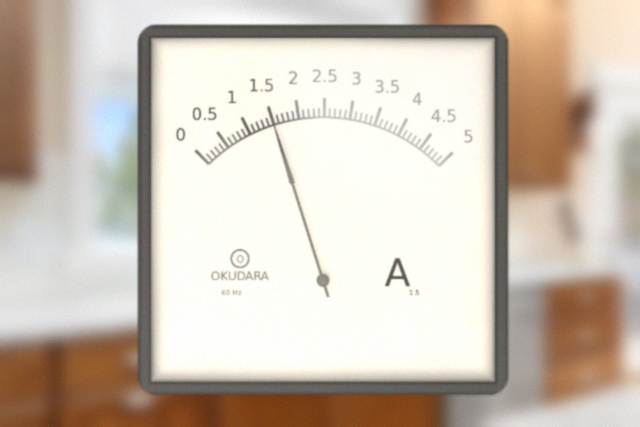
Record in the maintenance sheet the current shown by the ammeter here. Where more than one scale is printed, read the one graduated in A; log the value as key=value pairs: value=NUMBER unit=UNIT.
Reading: value=1.5 unit=A
